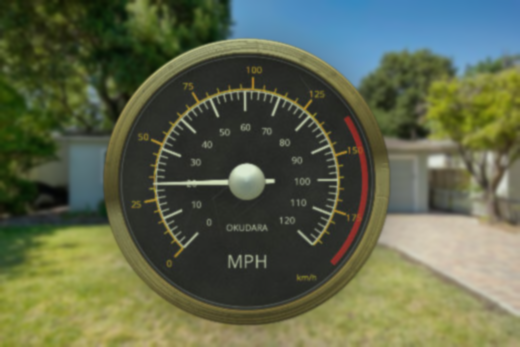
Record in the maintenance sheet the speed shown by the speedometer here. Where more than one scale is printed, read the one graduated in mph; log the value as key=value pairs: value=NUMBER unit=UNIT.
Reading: value=20 unit=mph
